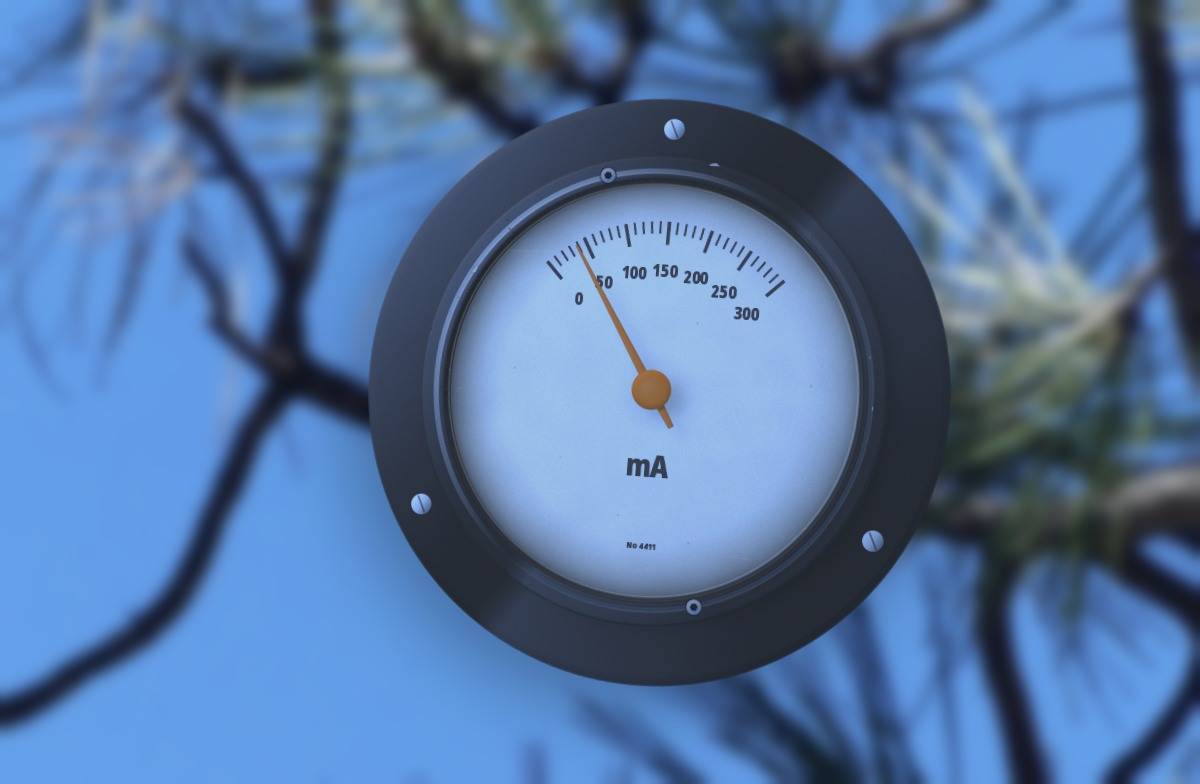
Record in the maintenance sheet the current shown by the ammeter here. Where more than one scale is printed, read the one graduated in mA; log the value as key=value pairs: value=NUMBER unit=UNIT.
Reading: value=40 unit=mA
